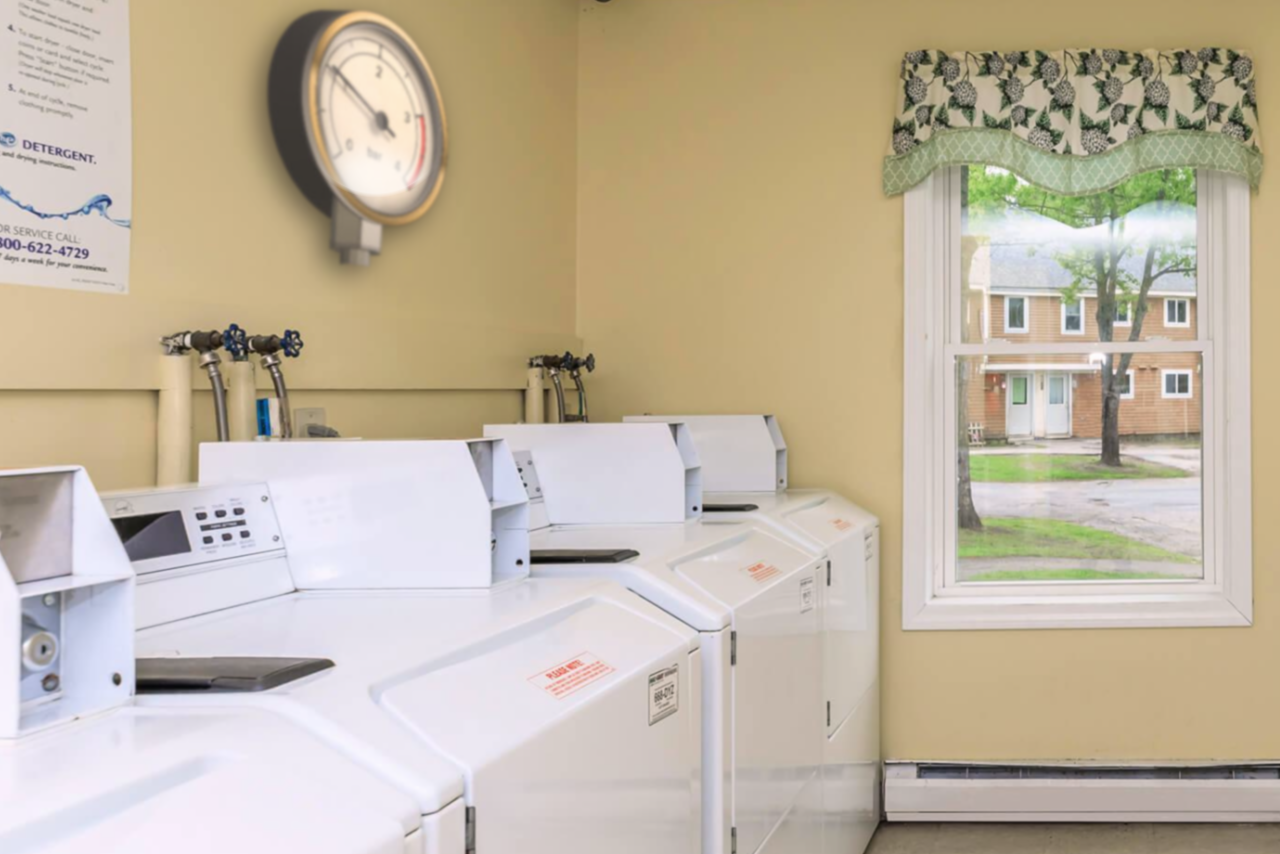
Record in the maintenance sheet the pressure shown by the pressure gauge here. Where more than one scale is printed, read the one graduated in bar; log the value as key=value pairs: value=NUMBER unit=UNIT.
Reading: value=1 unit=bar
